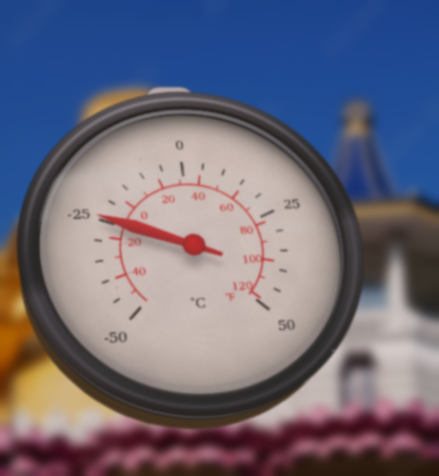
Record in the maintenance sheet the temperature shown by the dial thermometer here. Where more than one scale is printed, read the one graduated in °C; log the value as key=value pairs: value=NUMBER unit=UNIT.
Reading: value=-25 unit=°C
